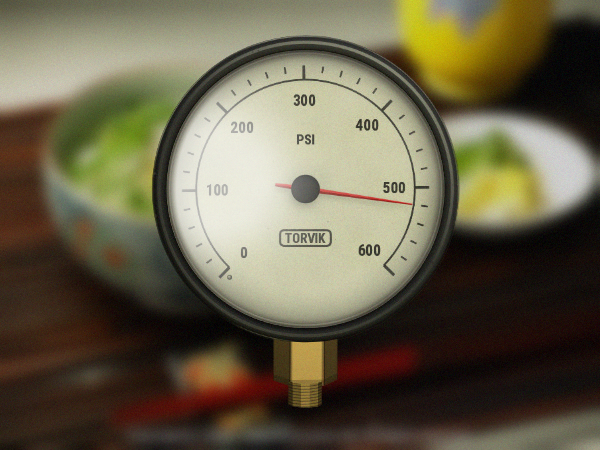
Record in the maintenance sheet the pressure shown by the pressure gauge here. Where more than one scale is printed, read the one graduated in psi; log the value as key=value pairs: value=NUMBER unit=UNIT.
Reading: value=520 unit=psi
